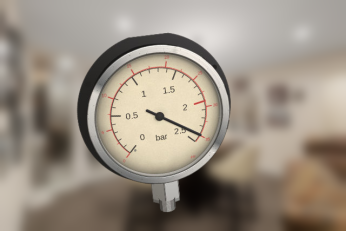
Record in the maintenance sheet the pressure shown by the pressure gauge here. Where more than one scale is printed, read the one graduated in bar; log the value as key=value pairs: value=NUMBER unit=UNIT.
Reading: value=2.4 unit=bar
